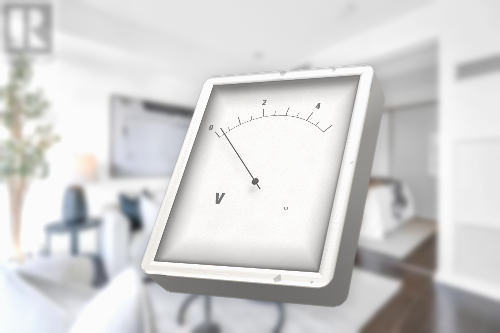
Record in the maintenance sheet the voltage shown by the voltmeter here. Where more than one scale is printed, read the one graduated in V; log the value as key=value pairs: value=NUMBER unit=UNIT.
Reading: value=0.25 unit=V
